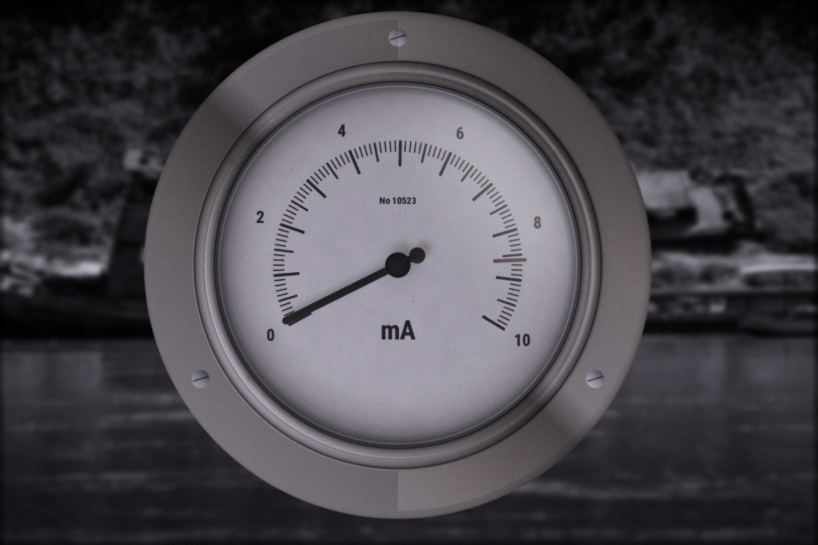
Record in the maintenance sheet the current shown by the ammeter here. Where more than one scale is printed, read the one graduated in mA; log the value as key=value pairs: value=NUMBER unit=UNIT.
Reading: value=0.1 unit=mA
